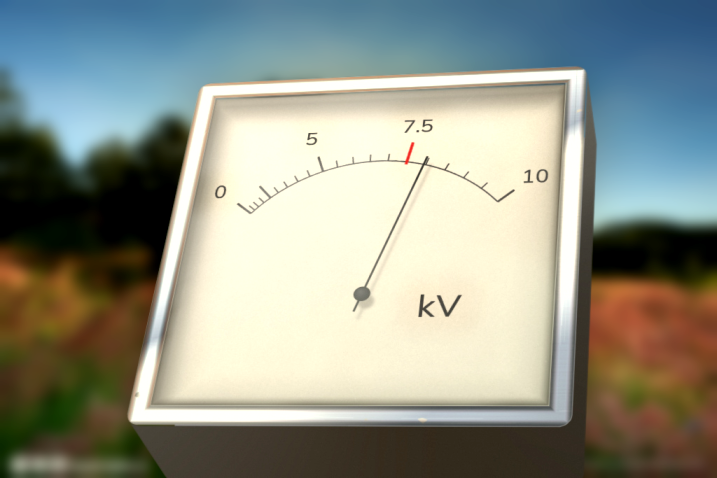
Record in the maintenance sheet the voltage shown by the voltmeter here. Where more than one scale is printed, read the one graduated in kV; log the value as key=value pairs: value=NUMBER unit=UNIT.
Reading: value=8 unit=kV
